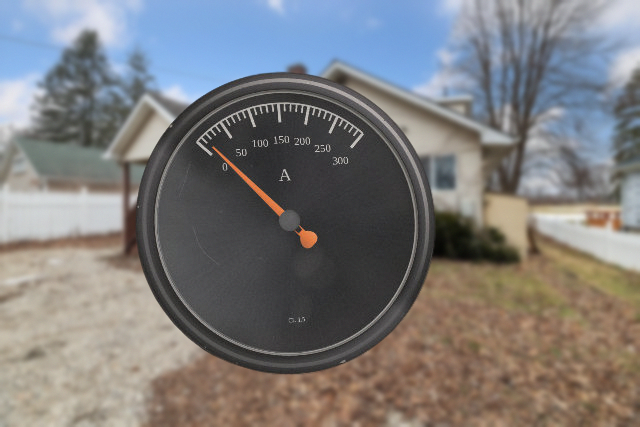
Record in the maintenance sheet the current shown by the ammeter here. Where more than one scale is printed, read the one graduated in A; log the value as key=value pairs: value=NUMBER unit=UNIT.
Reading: value=10 unit=A
